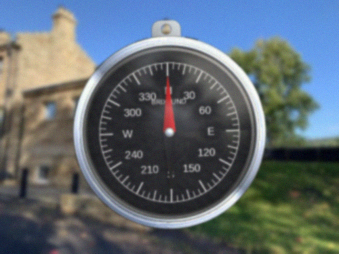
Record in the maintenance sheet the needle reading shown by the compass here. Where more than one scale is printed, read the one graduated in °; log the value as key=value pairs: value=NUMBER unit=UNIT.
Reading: value=0 unit=°
